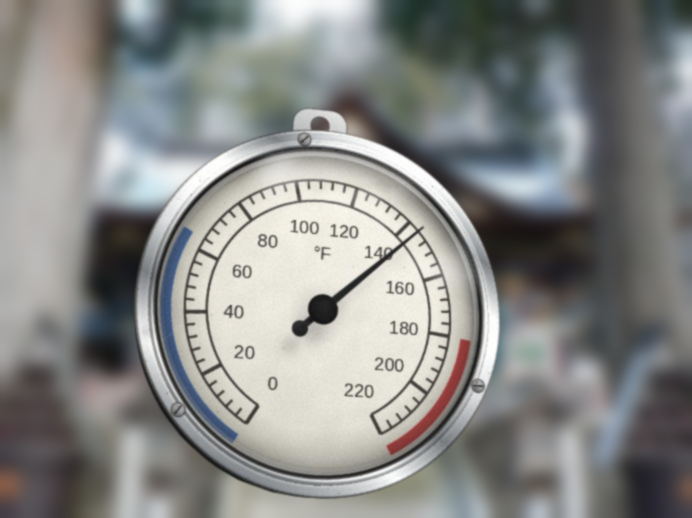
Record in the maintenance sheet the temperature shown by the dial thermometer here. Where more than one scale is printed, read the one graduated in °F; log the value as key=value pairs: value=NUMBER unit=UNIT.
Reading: value=144 unit=°F
